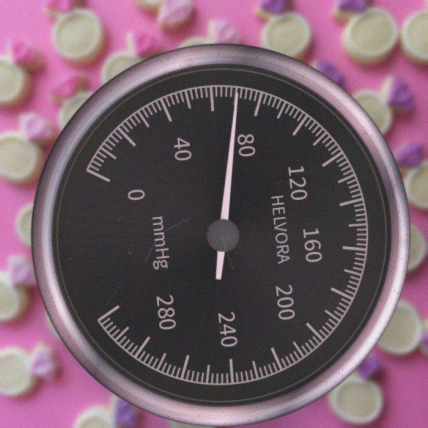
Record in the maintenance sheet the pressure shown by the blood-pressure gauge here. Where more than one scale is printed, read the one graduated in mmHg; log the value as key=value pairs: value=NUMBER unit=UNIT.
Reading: value=70 unit=mmHg
